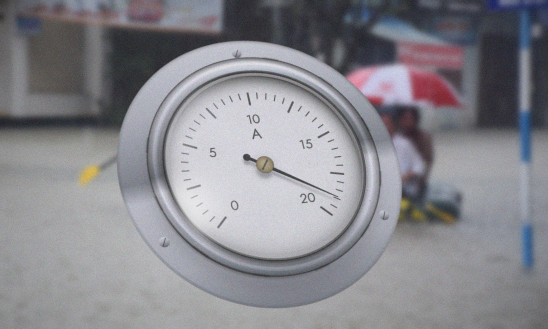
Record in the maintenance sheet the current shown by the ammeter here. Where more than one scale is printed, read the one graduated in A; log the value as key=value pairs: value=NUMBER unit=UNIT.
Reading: value=19 unit=A
